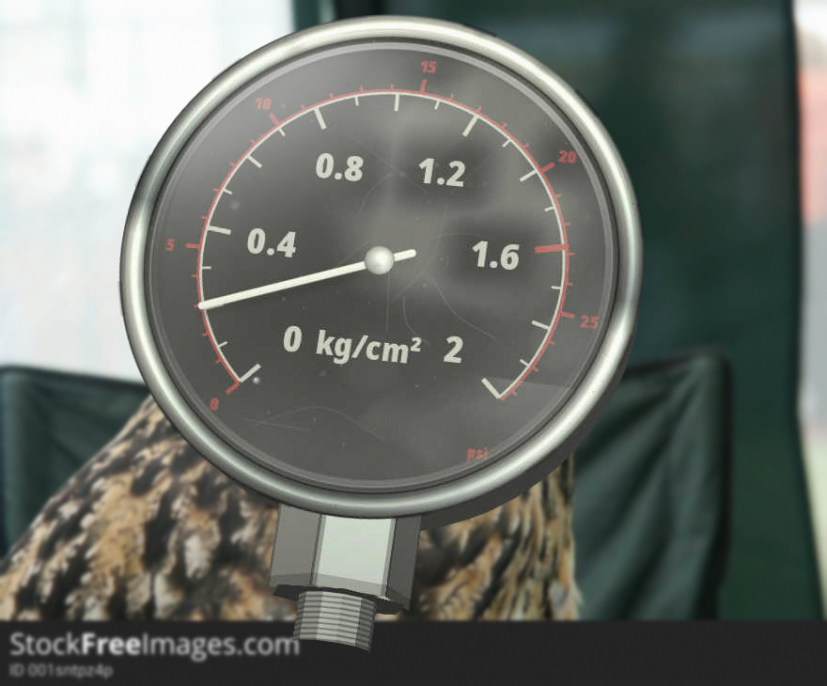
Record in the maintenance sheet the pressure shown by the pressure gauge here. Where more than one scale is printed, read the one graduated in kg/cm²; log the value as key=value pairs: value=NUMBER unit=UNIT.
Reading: value=0.2 unit=kg/cm²
